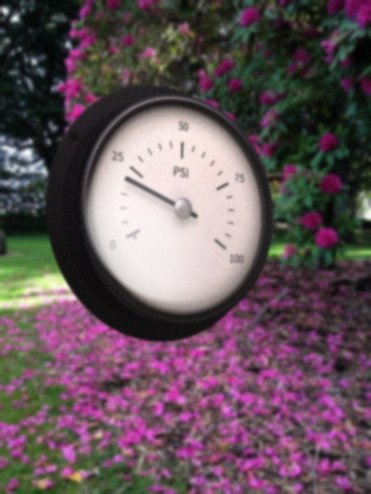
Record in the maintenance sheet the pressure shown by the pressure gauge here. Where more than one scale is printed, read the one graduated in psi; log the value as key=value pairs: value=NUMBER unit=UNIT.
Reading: value=20 unit=psi
